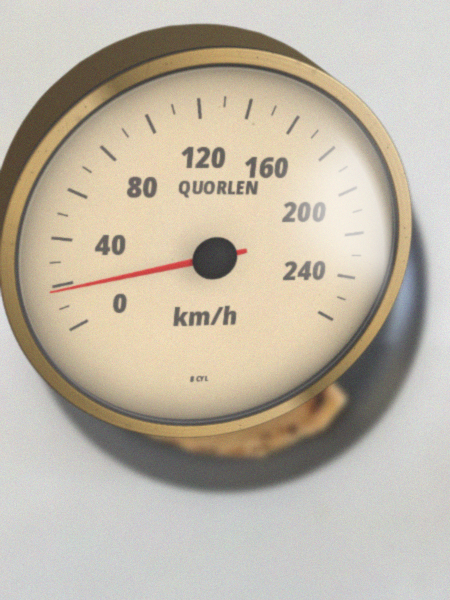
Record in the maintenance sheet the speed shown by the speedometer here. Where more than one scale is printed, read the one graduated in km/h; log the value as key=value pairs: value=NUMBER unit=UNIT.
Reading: value=20 unit=km/h
